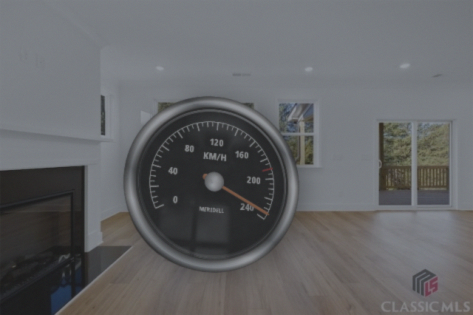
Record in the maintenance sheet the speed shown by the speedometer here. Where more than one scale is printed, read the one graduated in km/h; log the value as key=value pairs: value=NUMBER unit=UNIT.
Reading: value=235 unit=km/h
